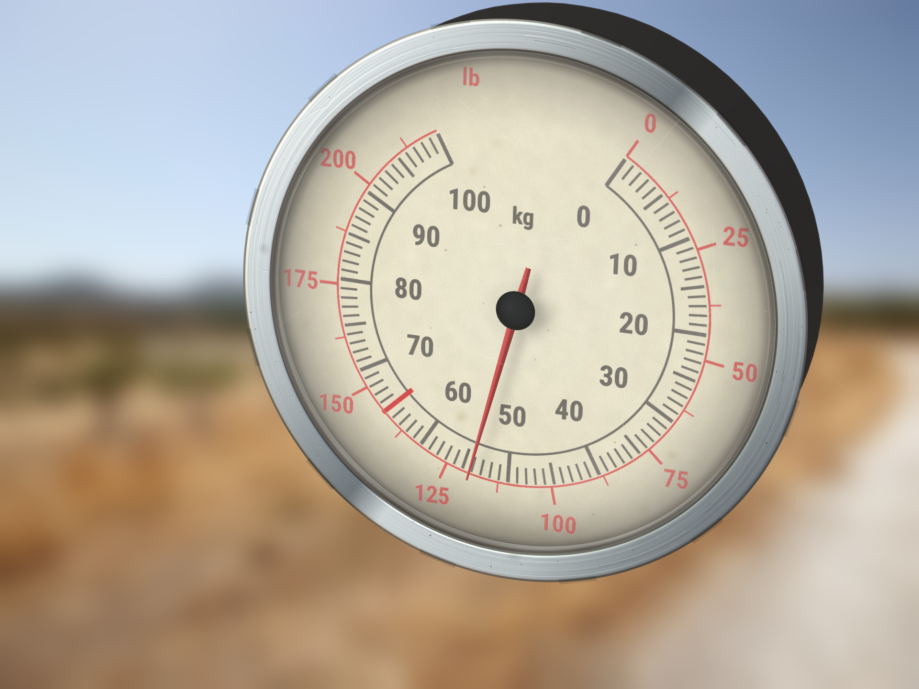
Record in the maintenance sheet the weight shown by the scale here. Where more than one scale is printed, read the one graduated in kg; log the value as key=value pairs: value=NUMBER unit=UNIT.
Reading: value=54 unit=kg
